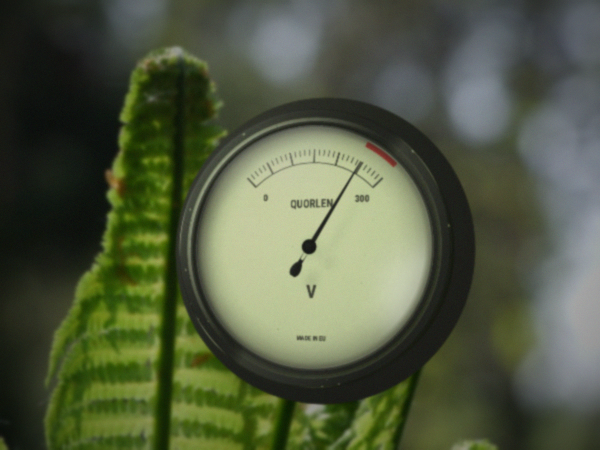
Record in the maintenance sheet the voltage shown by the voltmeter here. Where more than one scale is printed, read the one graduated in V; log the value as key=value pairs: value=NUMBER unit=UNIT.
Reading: value=250 unit=V
